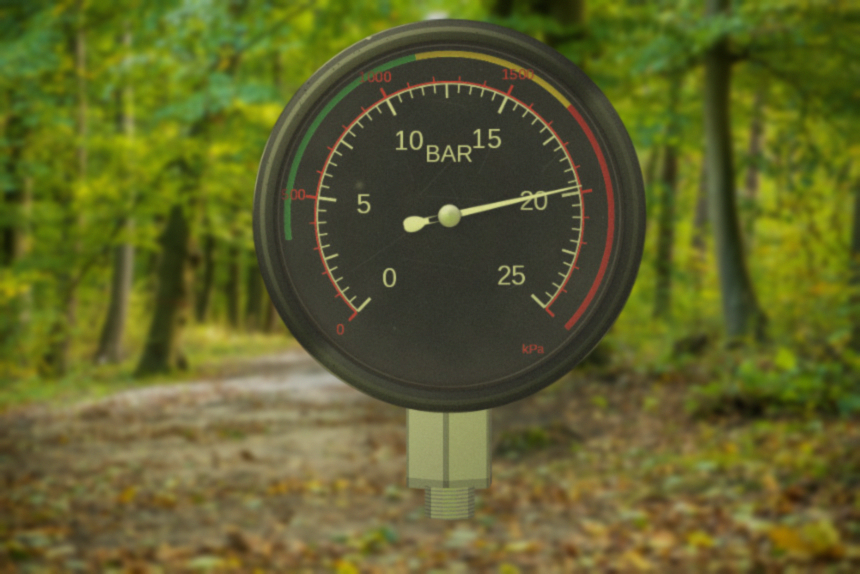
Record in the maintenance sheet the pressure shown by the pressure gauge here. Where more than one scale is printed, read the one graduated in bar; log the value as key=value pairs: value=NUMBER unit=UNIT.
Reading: value=19.75 unit=bar
